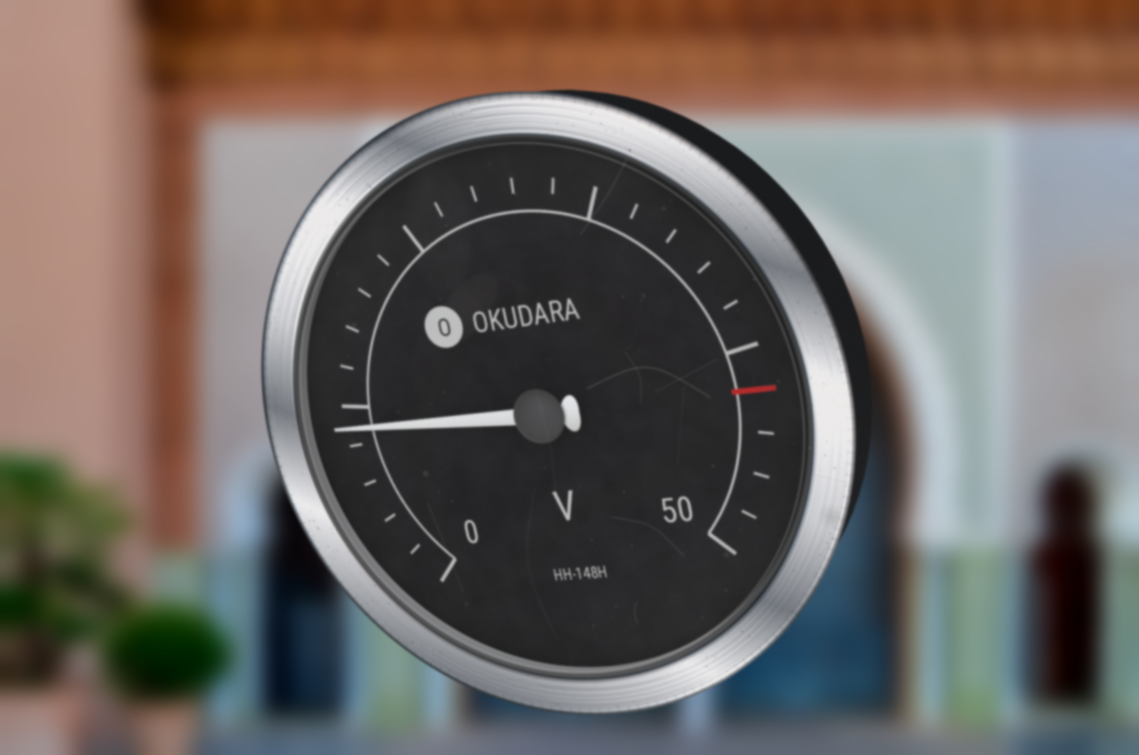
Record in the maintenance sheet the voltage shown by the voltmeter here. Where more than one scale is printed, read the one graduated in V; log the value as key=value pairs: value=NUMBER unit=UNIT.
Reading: value=9 unit=V
